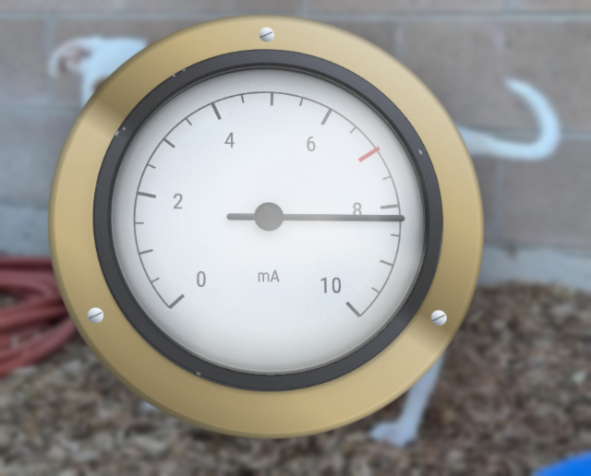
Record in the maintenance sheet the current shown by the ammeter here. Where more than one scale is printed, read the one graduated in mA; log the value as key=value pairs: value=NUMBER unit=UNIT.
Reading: value=8.25 unit=mA
